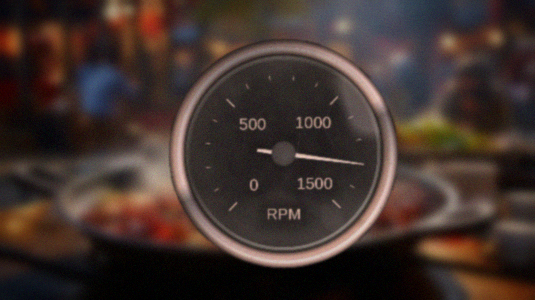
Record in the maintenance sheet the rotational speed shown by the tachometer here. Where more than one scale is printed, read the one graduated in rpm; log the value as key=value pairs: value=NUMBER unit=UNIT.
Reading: value=1300 unit=rpm
